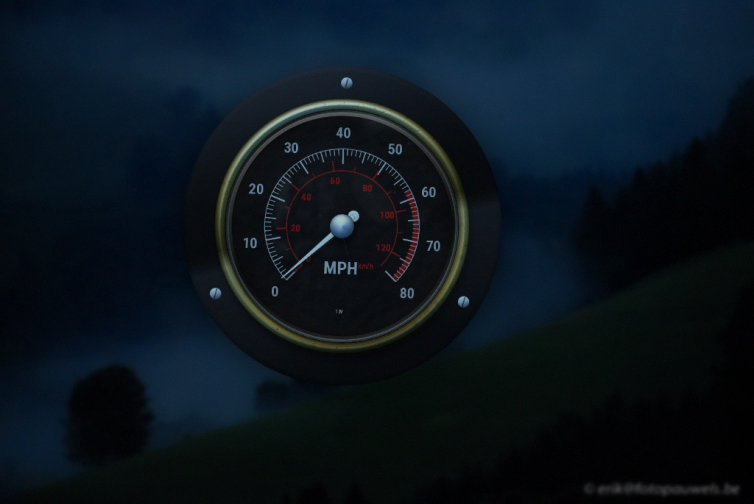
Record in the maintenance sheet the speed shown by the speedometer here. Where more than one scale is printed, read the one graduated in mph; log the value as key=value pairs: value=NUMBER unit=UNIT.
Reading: value=1 unit=mph
